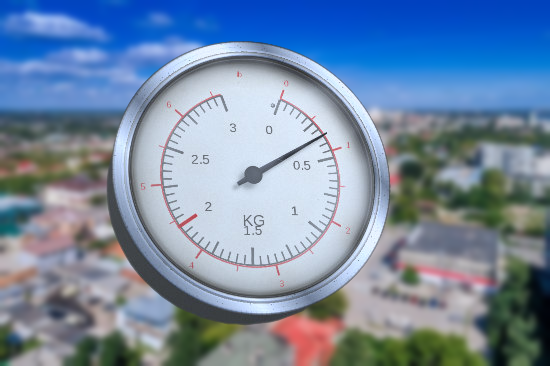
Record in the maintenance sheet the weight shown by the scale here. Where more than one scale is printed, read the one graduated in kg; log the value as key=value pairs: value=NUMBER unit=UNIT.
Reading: value=0.35 unit=kg
